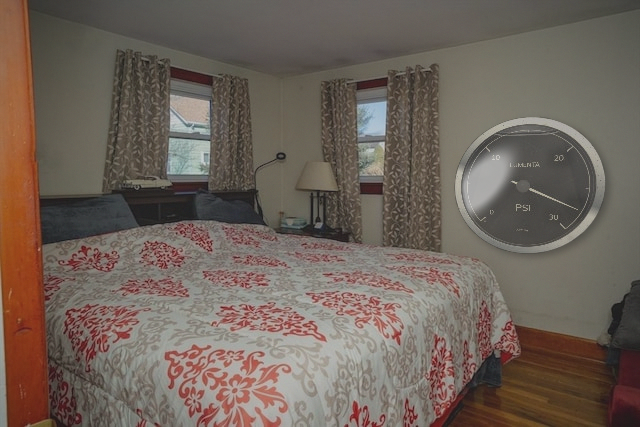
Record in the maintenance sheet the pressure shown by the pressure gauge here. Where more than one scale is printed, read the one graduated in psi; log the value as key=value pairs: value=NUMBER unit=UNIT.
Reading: value=27.5 unit=psi
